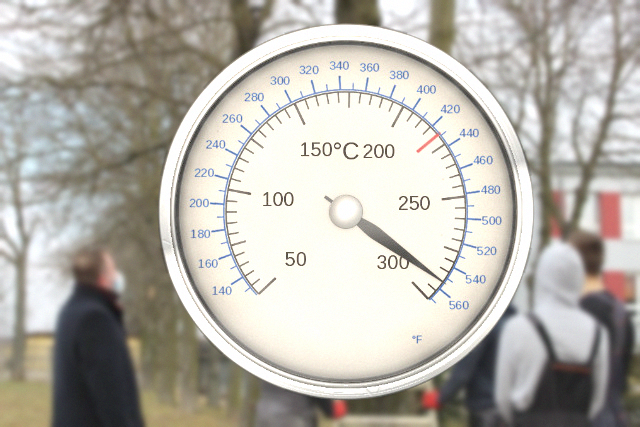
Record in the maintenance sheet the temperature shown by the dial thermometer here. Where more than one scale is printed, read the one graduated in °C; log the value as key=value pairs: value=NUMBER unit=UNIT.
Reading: value=290 unit=°C
